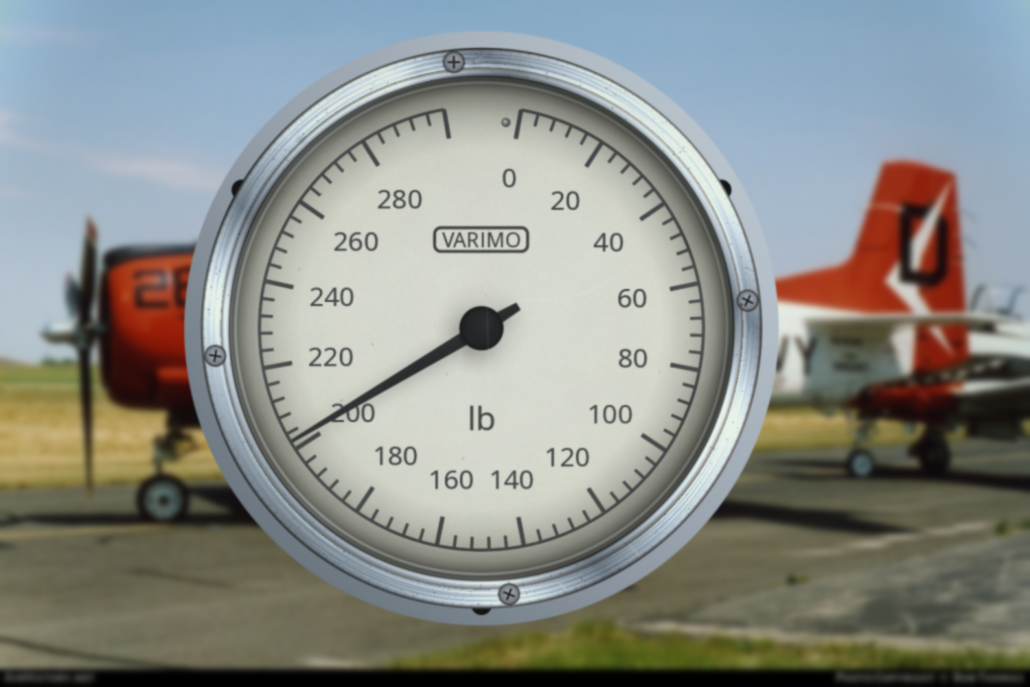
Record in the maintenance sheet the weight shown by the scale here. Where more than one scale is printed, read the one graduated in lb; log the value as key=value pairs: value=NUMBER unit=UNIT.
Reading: value=202 unit=lb
